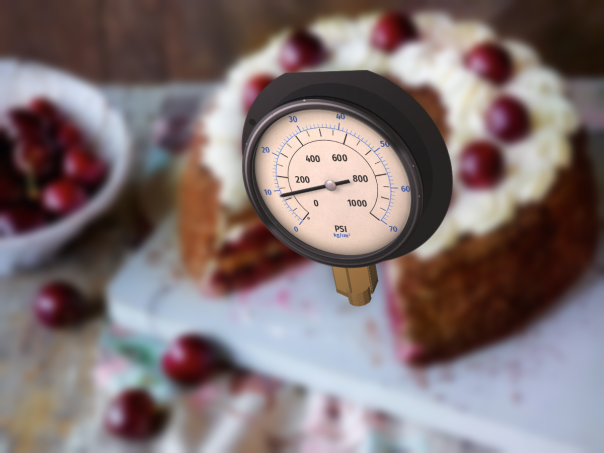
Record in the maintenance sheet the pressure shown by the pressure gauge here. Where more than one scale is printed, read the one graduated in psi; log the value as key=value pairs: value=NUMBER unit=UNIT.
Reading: value=125 unit=psi
